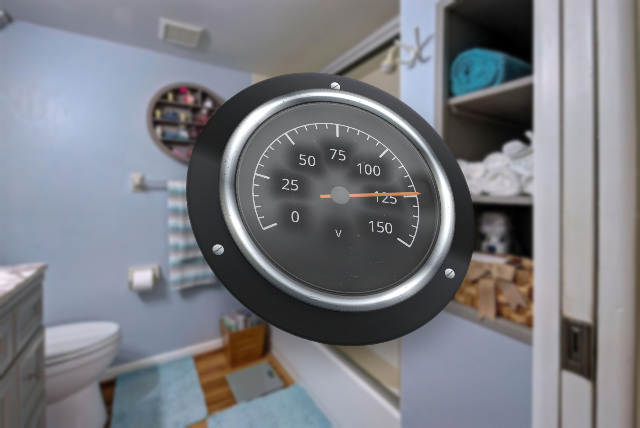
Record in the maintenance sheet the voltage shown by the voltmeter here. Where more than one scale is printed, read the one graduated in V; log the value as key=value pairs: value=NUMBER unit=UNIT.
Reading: value=125 unit=V
